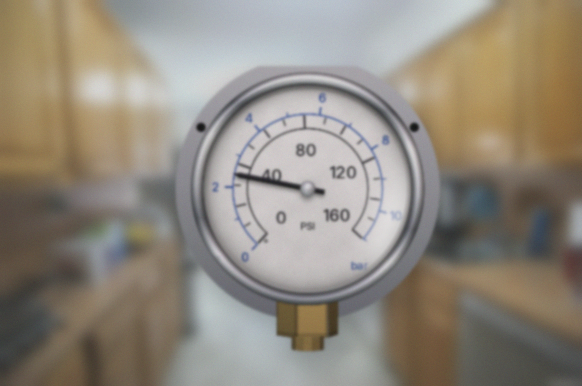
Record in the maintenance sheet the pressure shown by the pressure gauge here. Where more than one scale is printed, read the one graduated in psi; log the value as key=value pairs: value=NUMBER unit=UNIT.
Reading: value=35 unit=psi
